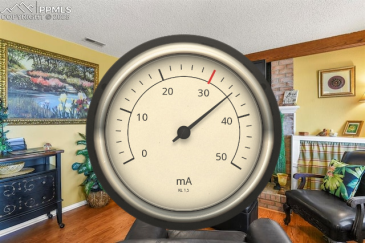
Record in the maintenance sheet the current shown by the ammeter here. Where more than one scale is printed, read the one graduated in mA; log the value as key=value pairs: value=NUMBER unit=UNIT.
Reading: value=35 unit=mA
